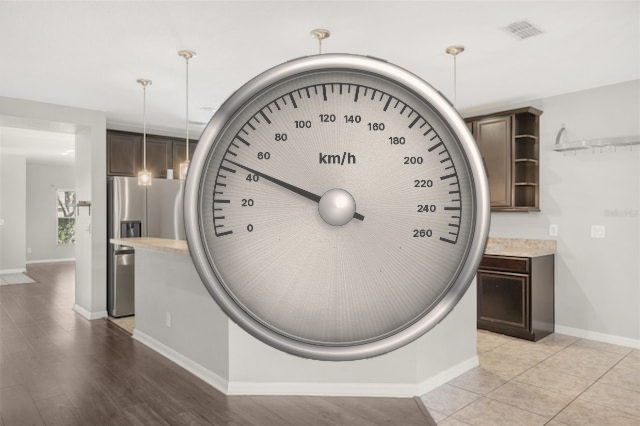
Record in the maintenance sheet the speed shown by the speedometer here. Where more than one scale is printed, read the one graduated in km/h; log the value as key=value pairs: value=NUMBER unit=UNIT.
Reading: value=45 unit=km/h
